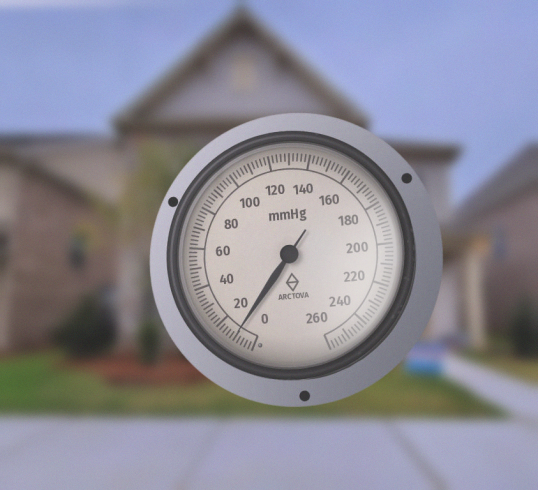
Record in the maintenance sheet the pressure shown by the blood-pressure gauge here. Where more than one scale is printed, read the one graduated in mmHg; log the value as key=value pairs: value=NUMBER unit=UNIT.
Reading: value=10 unit=mmHg
